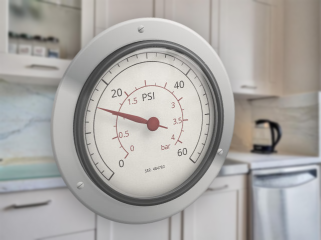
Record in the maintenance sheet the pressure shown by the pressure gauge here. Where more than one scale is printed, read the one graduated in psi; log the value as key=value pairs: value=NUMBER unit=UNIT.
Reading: value=15 unit=psi
